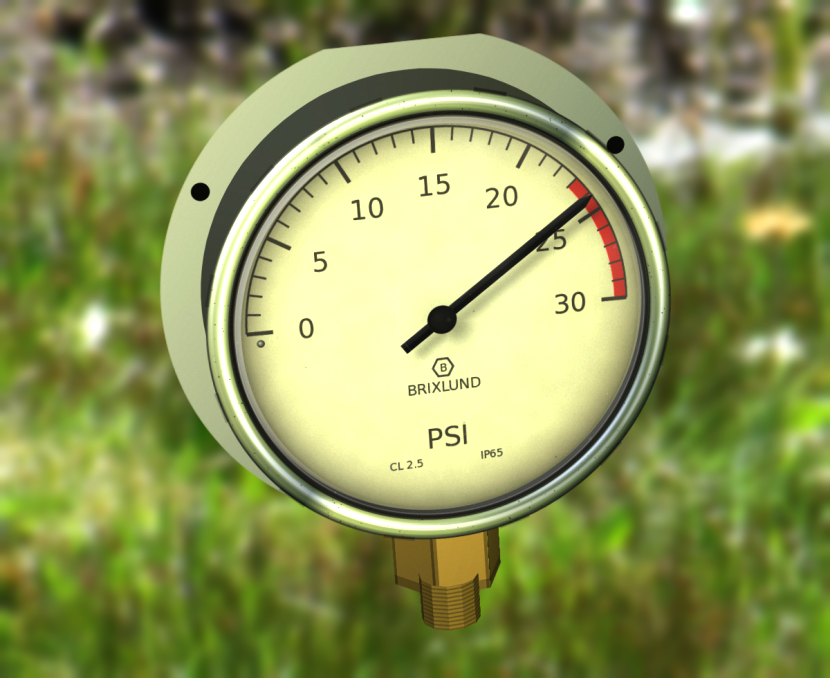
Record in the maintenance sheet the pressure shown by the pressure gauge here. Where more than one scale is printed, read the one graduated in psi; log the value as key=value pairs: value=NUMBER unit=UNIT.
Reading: value=24 unit=psi
